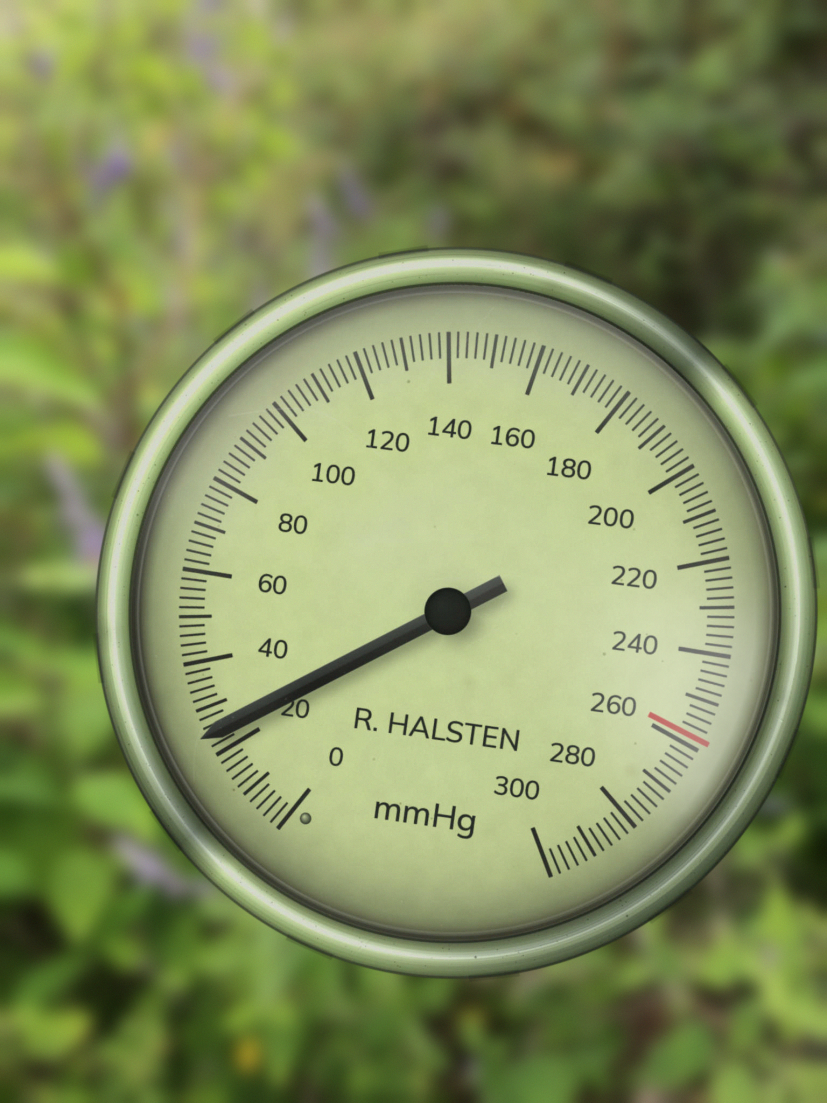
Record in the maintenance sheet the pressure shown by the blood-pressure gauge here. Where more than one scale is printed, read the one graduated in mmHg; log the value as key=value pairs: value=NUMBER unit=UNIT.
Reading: value=24 unit=mmHg
